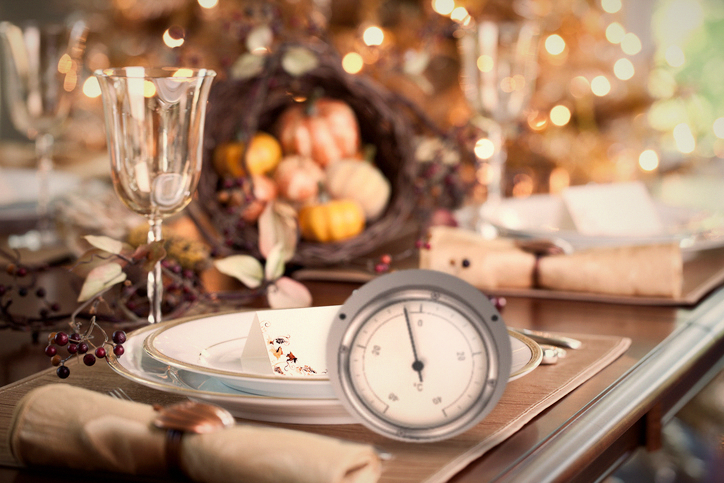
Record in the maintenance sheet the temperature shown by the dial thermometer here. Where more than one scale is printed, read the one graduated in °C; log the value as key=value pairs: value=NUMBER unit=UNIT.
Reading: value=-4 unit=°C
